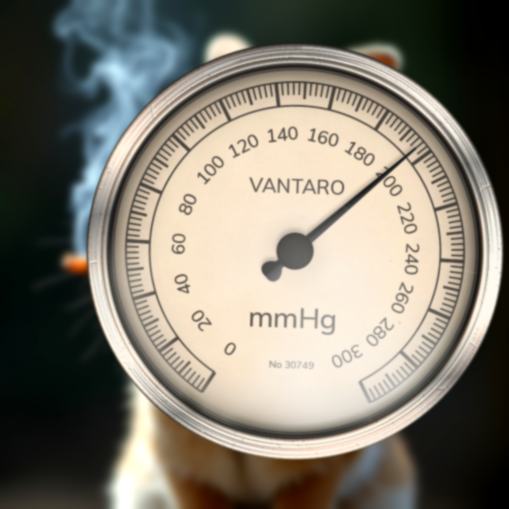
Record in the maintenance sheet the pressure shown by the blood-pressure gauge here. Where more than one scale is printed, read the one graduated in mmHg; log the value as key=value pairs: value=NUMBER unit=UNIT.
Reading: value=196 unit=mmHg
